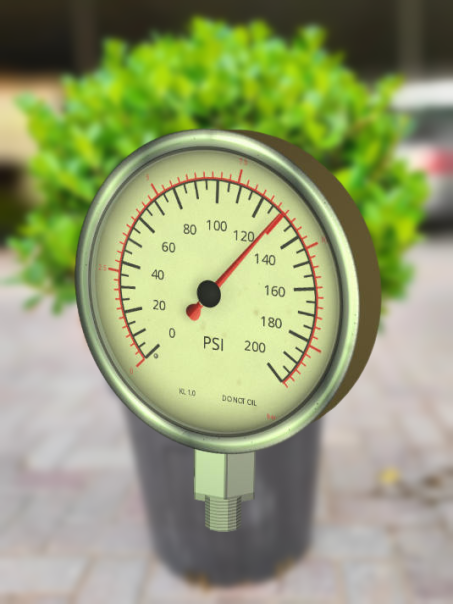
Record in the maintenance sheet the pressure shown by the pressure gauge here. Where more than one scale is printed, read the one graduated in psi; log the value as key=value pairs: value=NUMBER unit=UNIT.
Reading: value=130 unit=psi
